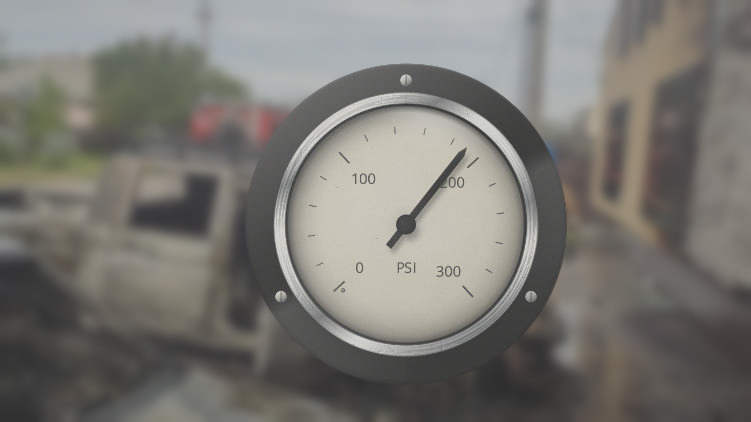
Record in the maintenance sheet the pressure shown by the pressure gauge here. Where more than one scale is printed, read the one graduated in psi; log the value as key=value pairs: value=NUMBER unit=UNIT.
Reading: value=190 unit=psi
